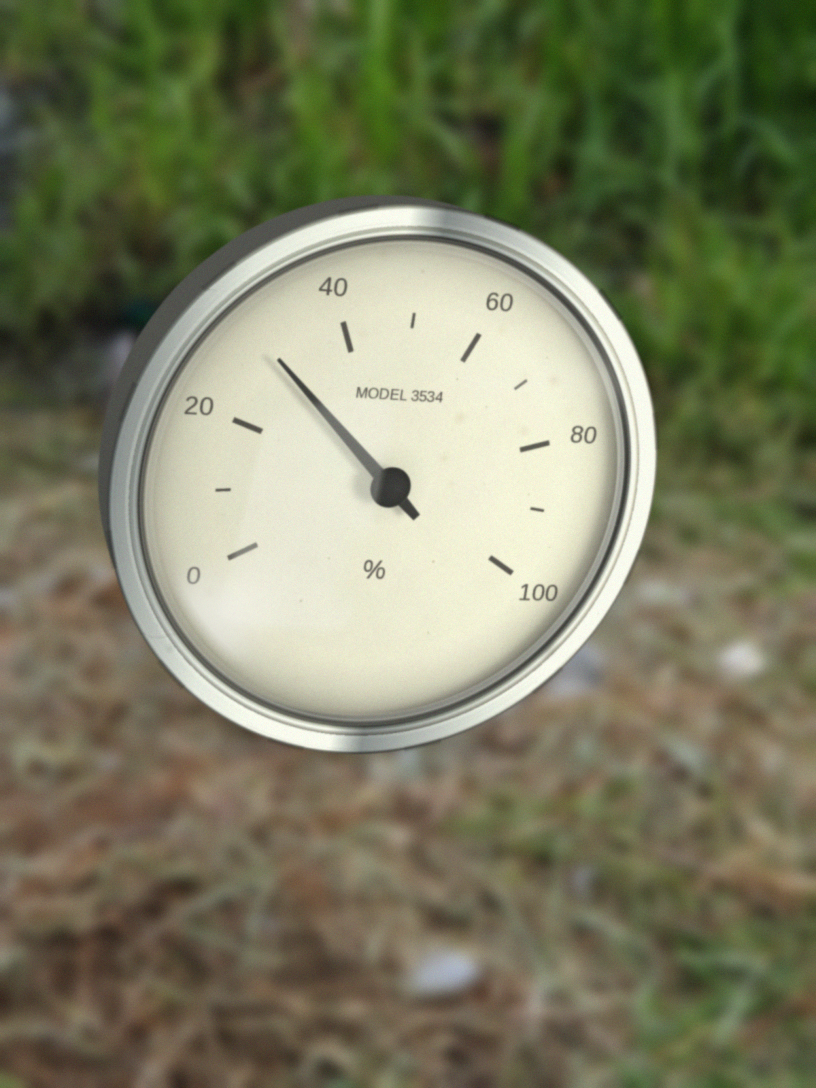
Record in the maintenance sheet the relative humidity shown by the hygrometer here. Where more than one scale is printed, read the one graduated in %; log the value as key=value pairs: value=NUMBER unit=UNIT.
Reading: value=30 unit=%
